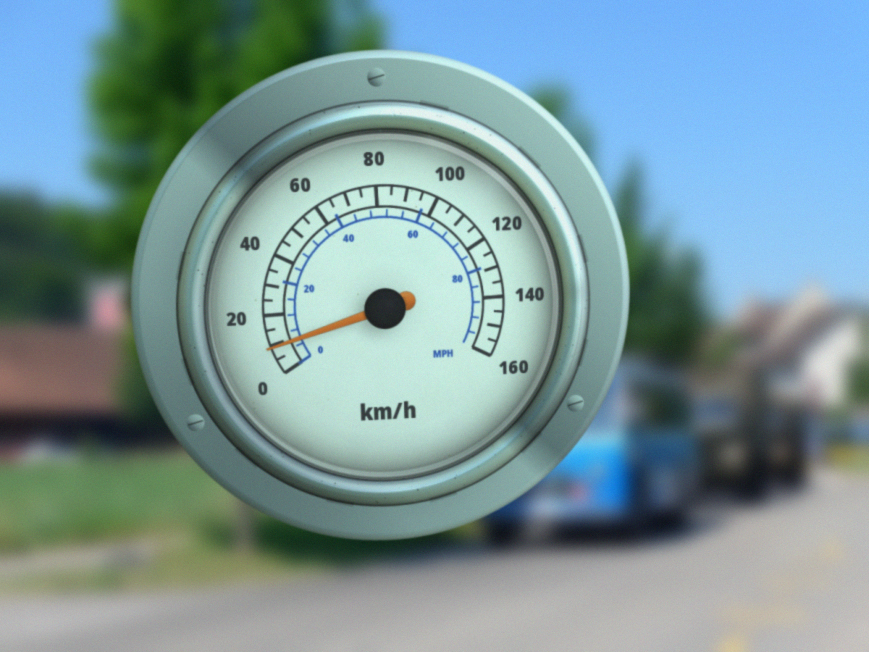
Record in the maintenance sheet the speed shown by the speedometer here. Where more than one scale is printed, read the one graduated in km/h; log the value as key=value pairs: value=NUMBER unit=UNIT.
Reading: value=10 unit=km/h
